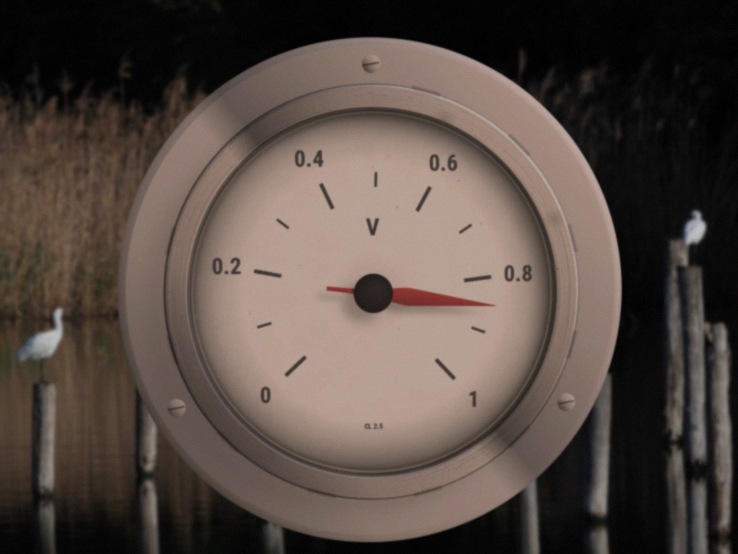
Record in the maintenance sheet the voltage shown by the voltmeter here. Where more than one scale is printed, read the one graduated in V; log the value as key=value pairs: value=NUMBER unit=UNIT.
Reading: value=0.85 unit=V
